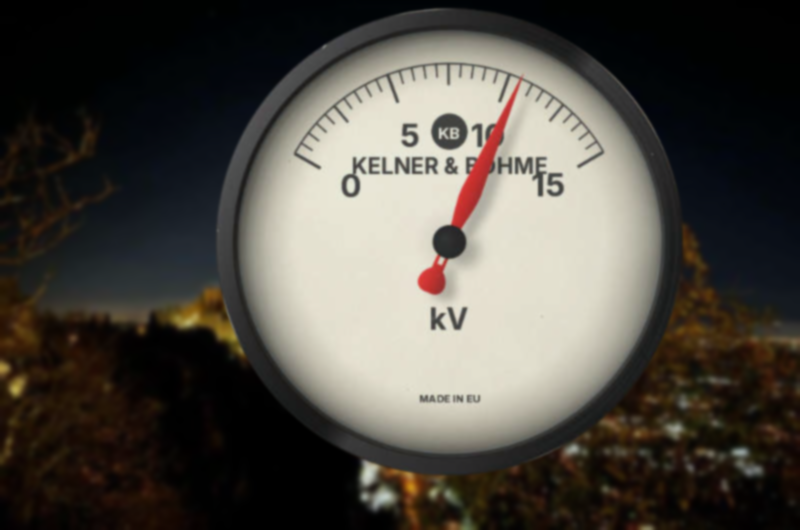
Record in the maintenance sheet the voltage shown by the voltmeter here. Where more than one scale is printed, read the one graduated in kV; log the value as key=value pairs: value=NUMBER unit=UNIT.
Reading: value=10.5 unit=kV
